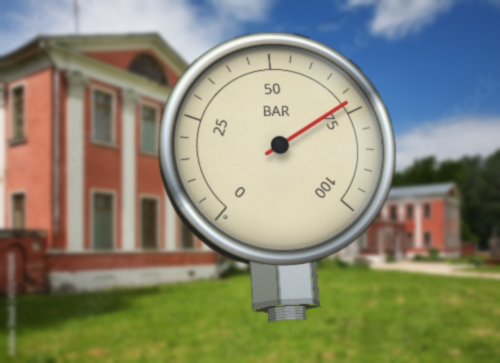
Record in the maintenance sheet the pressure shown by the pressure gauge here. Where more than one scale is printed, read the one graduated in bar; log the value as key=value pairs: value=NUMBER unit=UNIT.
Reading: value=72.5 unit=bar
